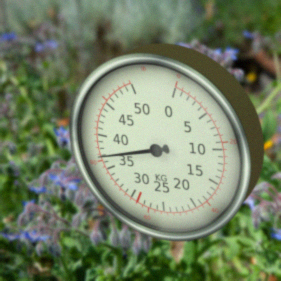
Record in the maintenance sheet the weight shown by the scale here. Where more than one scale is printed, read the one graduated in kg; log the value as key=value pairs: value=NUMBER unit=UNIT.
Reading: value=37 unit=kg
